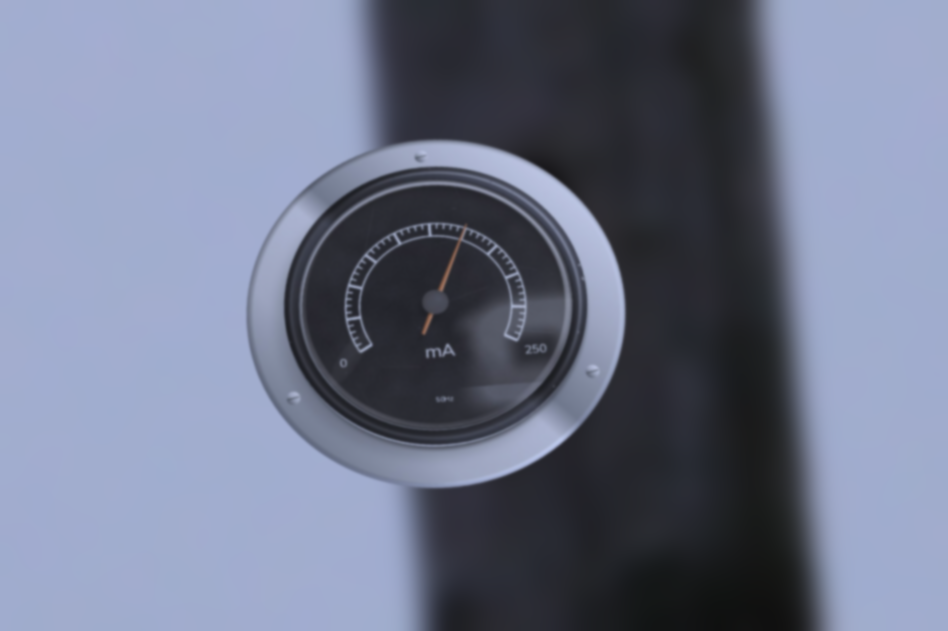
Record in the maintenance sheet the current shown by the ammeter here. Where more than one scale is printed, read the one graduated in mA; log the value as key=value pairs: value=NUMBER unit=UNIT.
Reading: value=150 unit=mA
